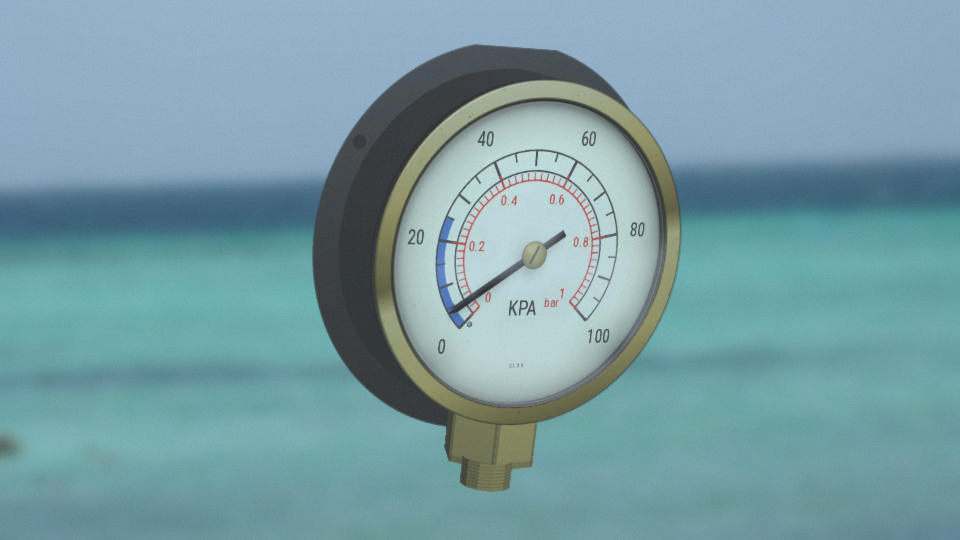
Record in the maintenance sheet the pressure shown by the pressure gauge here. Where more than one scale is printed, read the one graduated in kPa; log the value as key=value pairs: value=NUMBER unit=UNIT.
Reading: value=5 unit=kPa
